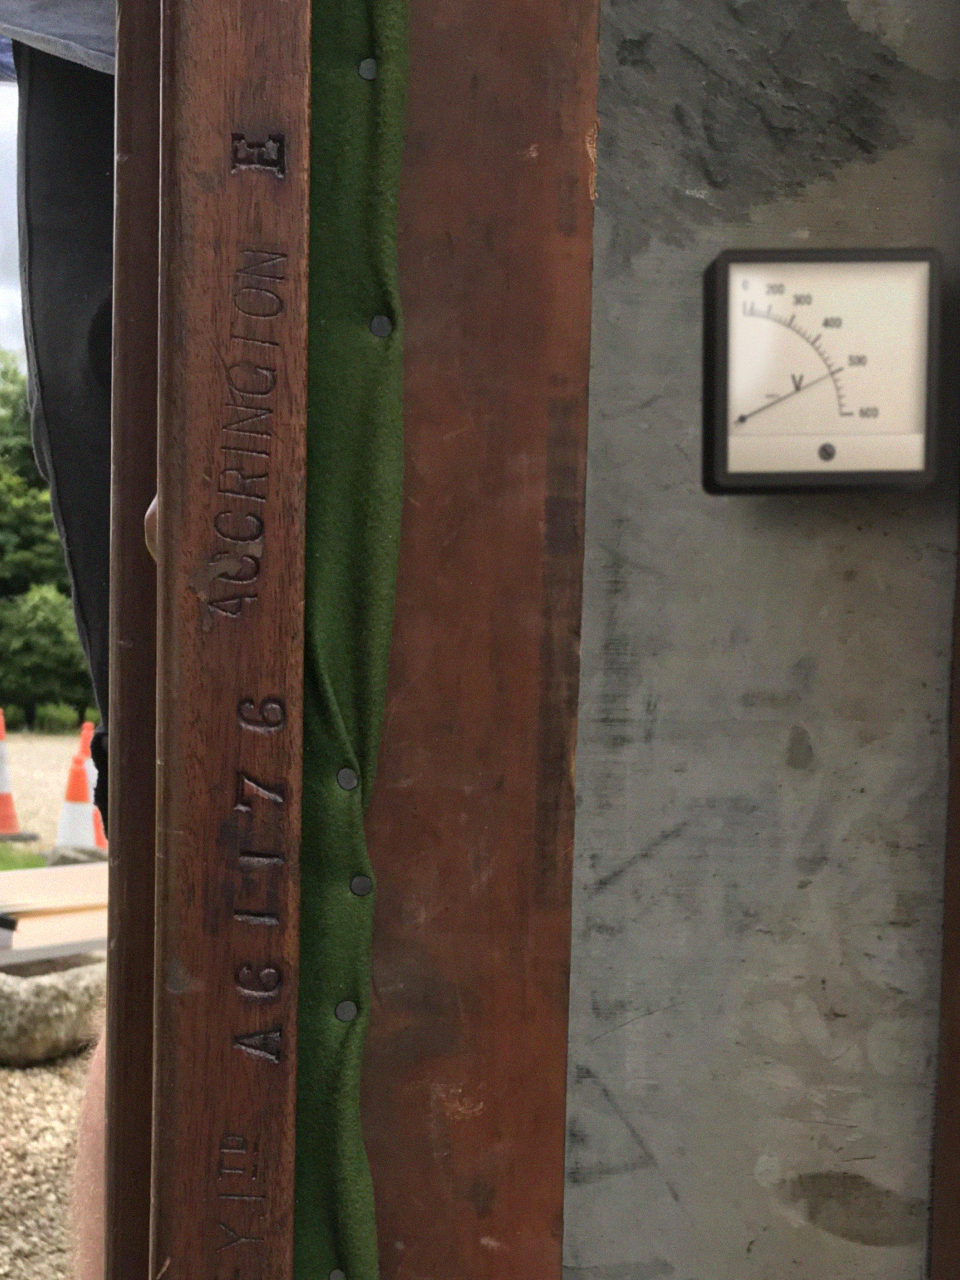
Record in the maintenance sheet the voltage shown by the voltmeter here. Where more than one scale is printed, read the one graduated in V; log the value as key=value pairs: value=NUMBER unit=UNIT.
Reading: value=500 unit=V
